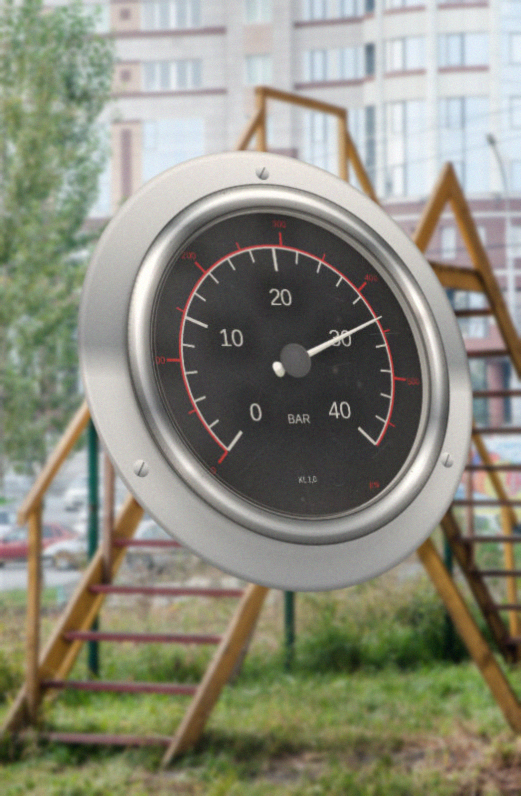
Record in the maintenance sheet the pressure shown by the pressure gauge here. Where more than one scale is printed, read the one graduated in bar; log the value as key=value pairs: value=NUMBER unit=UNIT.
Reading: value=30 unit=bar
